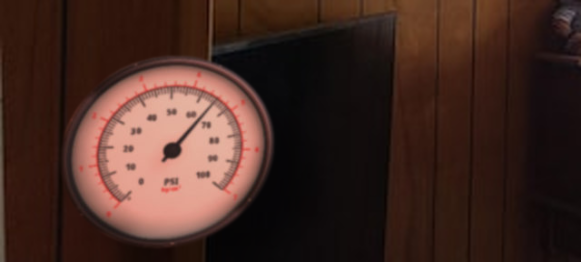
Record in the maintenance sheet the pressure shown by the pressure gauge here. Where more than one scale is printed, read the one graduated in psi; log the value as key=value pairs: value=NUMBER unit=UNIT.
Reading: value=65 unit=psi
